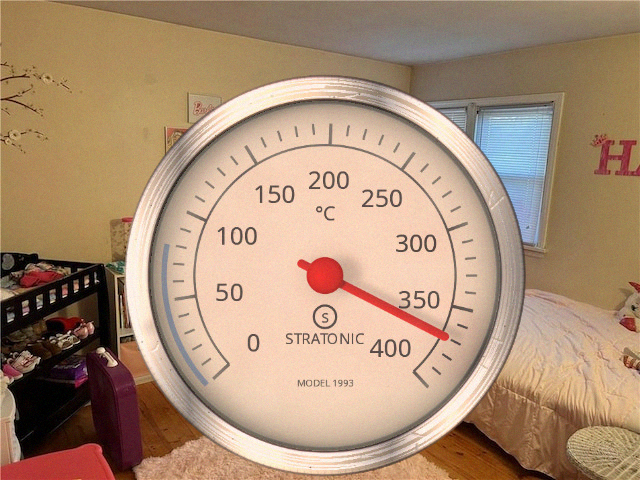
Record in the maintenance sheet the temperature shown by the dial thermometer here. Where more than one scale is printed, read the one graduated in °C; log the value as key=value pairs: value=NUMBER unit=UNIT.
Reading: value=370 unit=°C
